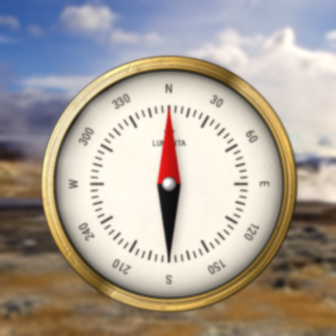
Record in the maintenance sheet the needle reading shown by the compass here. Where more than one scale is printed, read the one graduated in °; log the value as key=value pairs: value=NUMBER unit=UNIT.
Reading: value=0 unit=°
